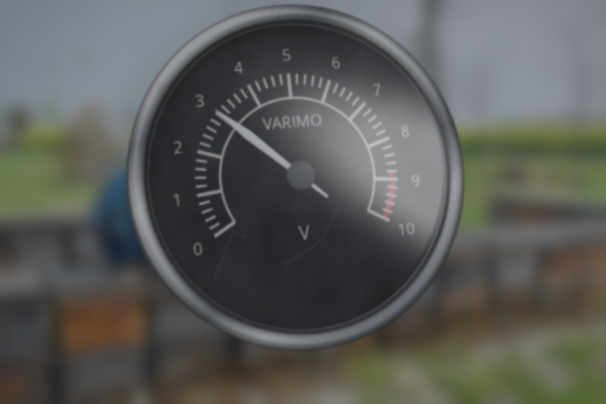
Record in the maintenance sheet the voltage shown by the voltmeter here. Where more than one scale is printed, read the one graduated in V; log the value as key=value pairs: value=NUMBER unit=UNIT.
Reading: value=3 unit=V
